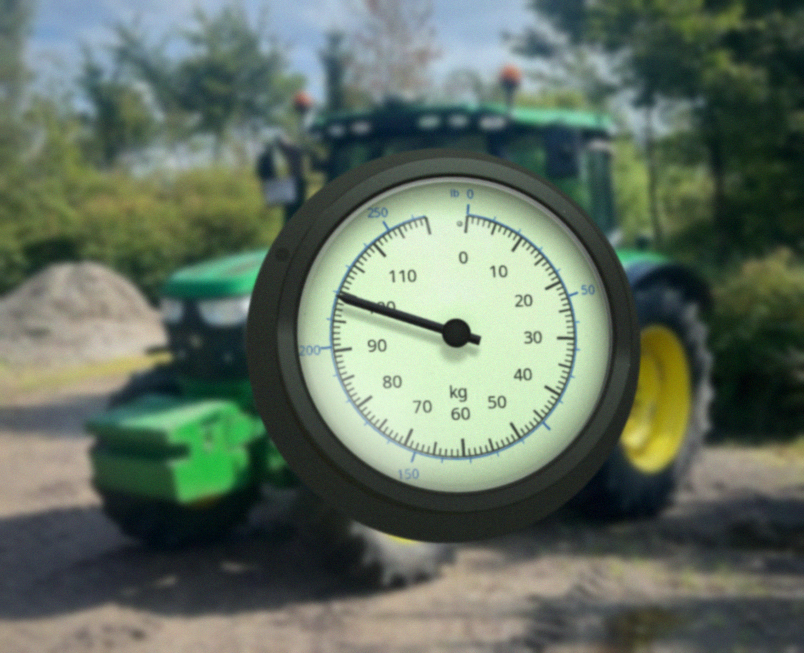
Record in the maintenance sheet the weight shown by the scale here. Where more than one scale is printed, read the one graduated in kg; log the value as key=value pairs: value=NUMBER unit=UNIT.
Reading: value=99 unit=kg
